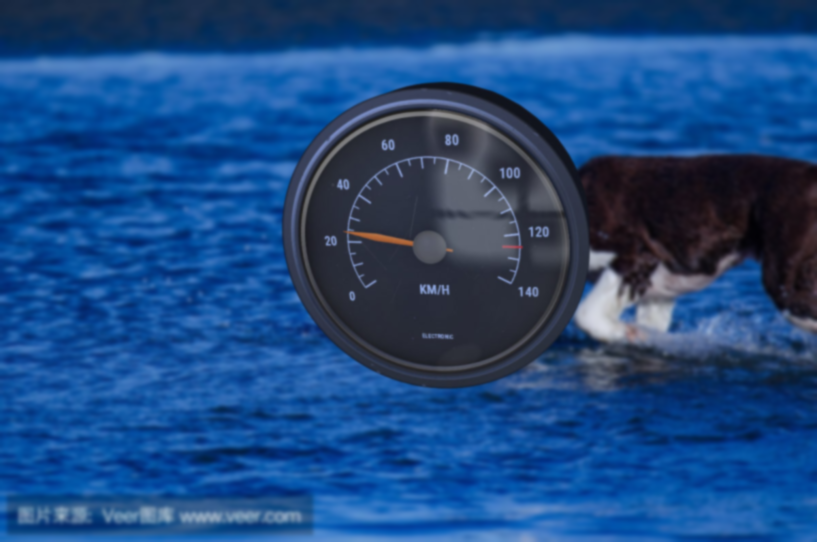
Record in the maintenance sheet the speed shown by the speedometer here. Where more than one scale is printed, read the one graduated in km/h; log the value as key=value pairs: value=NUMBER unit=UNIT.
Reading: value=25 unit=km/h
